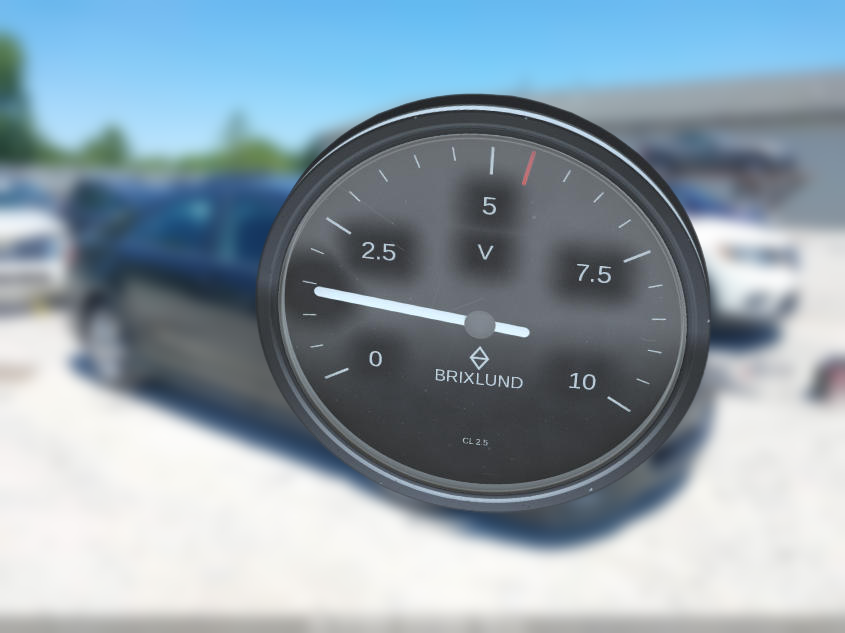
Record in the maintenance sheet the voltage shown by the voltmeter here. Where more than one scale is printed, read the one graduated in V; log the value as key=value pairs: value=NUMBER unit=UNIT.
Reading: value=1.5 unit=V
